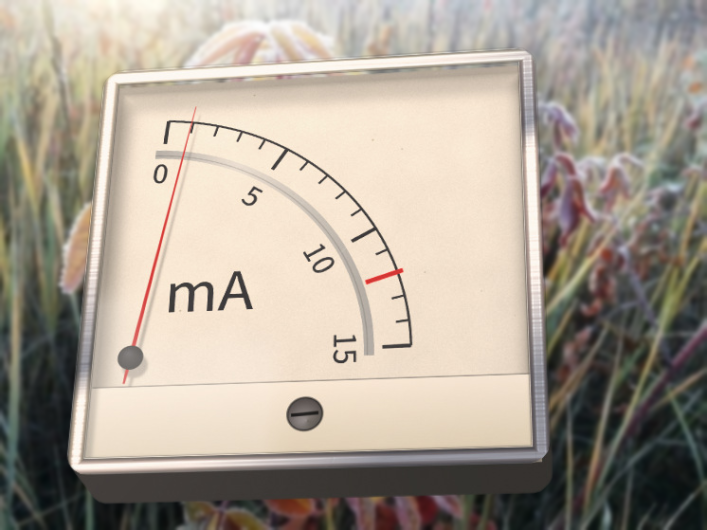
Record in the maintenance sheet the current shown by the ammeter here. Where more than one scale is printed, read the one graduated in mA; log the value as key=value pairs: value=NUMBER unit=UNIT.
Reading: value=1 unit=mA
